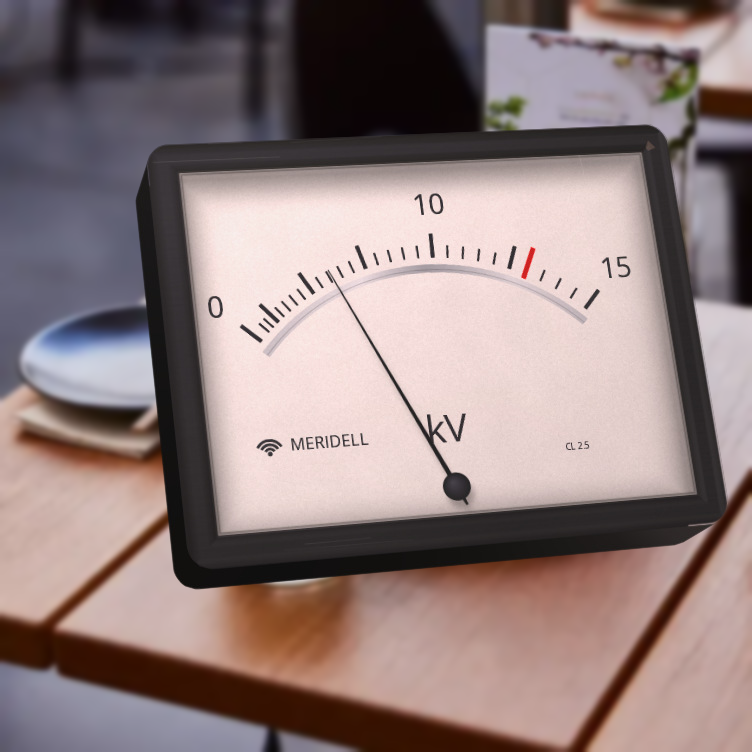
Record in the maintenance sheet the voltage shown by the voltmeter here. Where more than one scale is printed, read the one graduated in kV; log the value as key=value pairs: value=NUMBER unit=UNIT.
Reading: value=6 unit=kV
